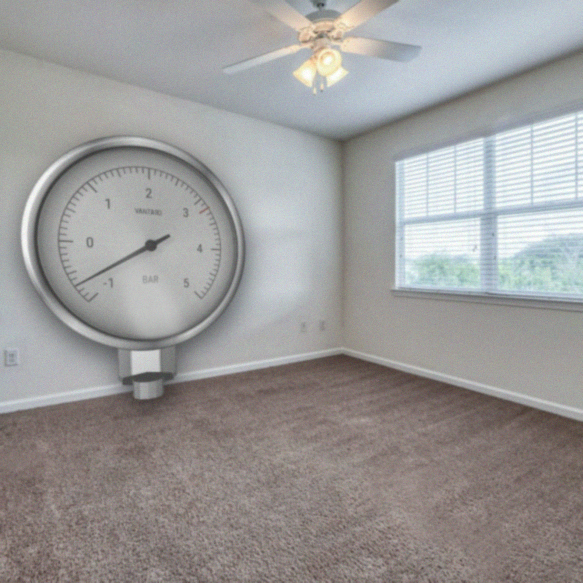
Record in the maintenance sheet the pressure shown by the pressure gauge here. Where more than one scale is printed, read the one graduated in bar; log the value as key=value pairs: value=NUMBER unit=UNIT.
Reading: value=-0.7 unit=bar
